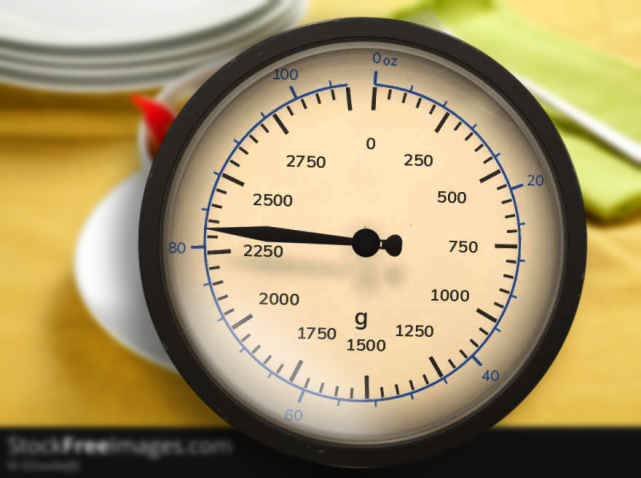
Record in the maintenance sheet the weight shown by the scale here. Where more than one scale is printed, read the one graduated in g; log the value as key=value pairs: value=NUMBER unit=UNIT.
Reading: value=2325 unit=g
